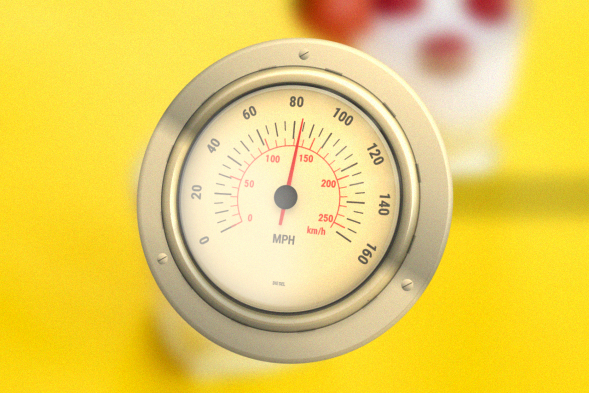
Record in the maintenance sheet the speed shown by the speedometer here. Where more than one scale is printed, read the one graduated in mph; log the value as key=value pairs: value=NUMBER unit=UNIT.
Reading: value=85 unit=mph
